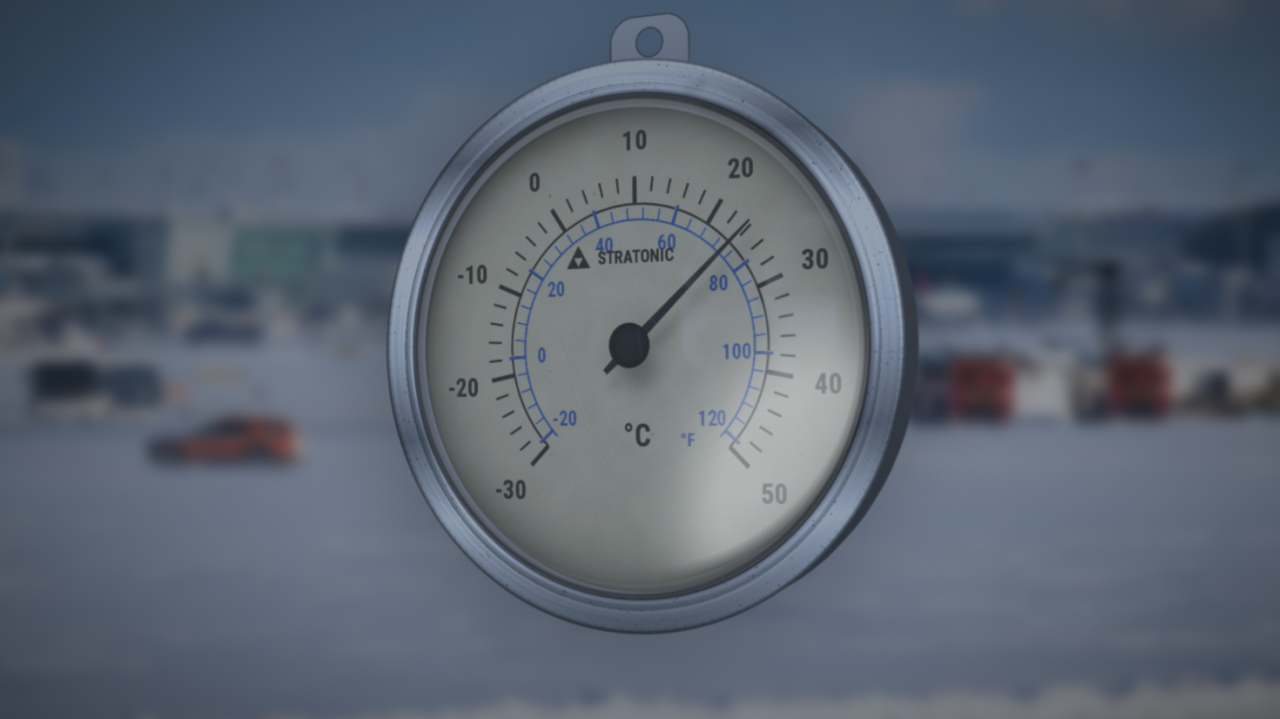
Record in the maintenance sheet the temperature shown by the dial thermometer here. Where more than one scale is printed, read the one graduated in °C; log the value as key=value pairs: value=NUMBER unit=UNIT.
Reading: value=24 unit=°C
